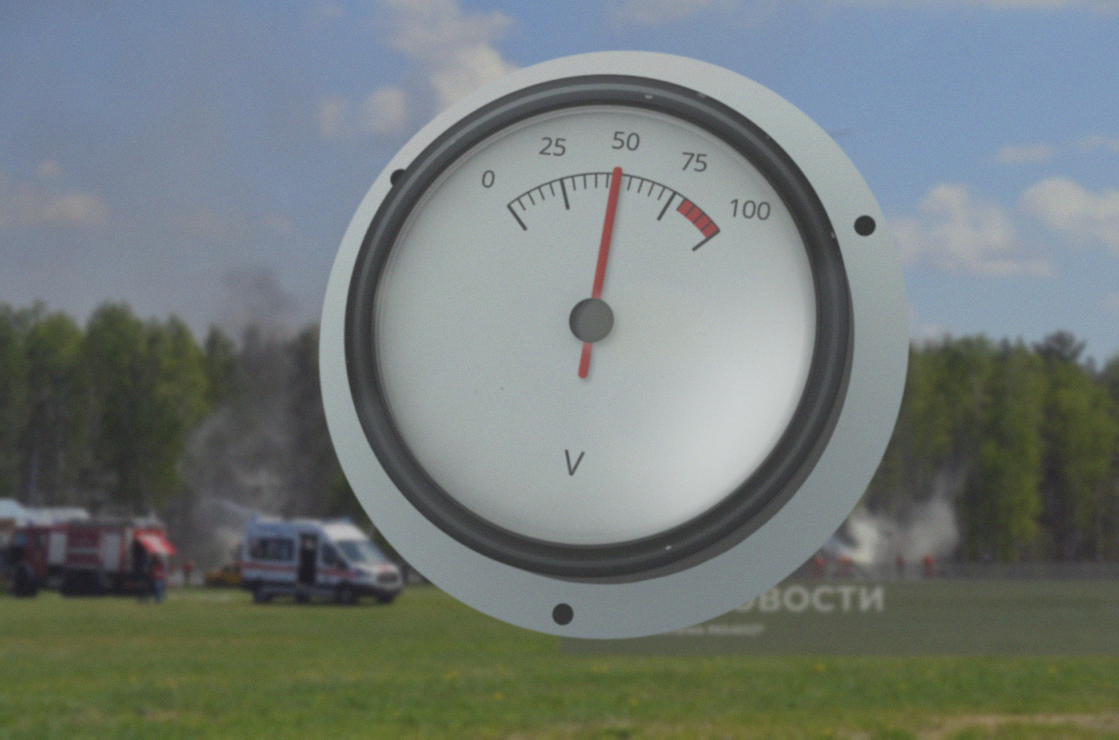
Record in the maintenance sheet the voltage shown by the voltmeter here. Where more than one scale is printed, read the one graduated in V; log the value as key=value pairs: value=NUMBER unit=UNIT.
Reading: value=50 unit=V
